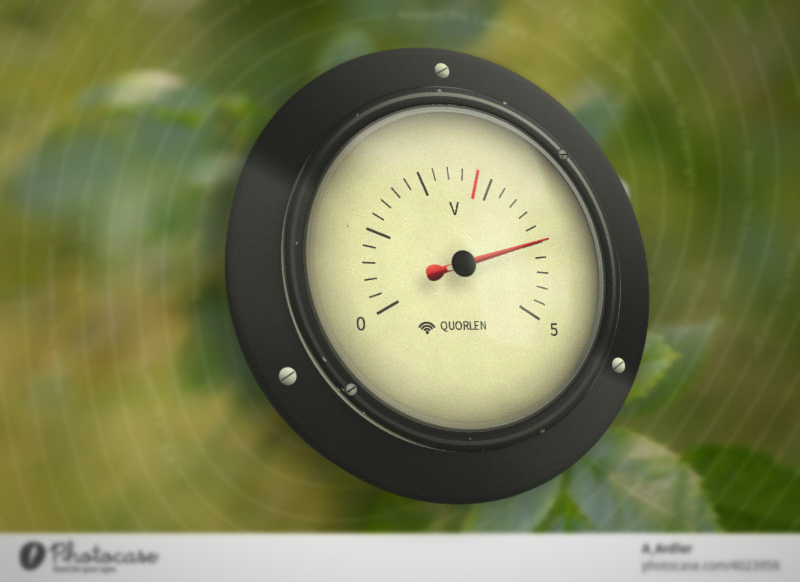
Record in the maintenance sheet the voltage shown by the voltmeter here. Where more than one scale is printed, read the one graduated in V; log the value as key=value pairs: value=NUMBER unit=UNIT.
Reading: value=4 unit=V
